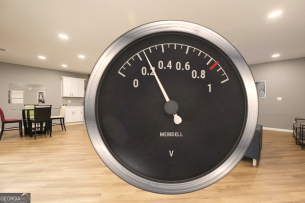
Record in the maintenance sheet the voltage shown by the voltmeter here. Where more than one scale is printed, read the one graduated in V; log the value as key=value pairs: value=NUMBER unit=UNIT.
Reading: value=0.25 unit=V
